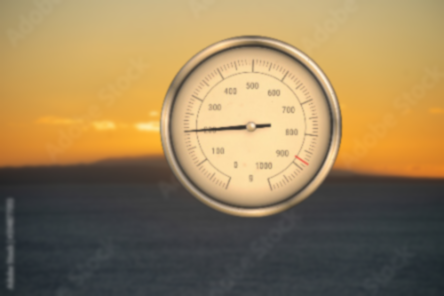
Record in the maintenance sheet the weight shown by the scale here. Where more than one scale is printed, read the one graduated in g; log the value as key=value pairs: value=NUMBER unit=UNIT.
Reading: value=200 unit=g
